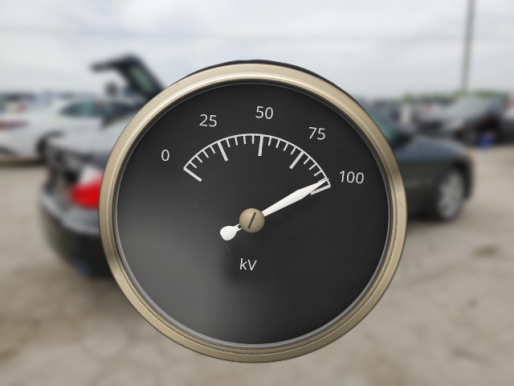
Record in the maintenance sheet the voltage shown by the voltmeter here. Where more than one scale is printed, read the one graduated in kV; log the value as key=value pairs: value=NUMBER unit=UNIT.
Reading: value=95 unit=kV
